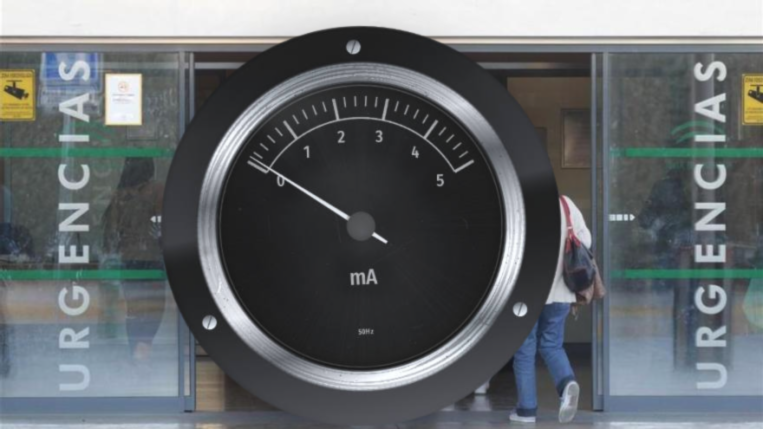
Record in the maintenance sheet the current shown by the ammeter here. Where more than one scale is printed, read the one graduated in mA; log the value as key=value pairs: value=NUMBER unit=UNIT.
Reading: value=0.1 unit=mA
